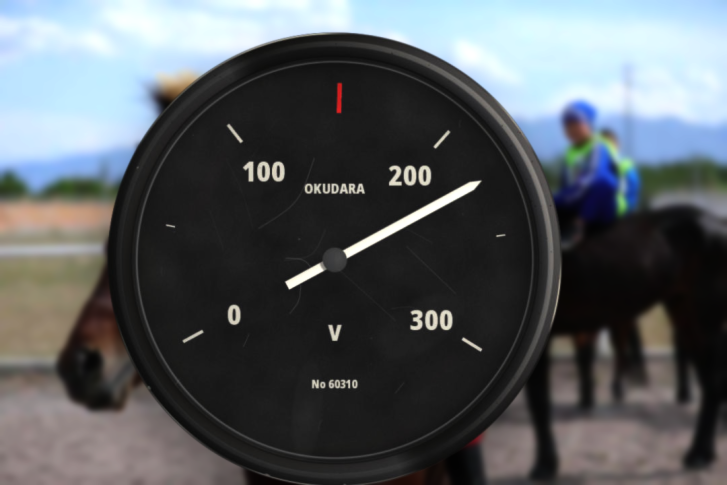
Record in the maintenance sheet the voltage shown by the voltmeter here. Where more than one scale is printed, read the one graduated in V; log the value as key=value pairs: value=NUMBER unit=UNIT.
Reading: value=225 unit=V
